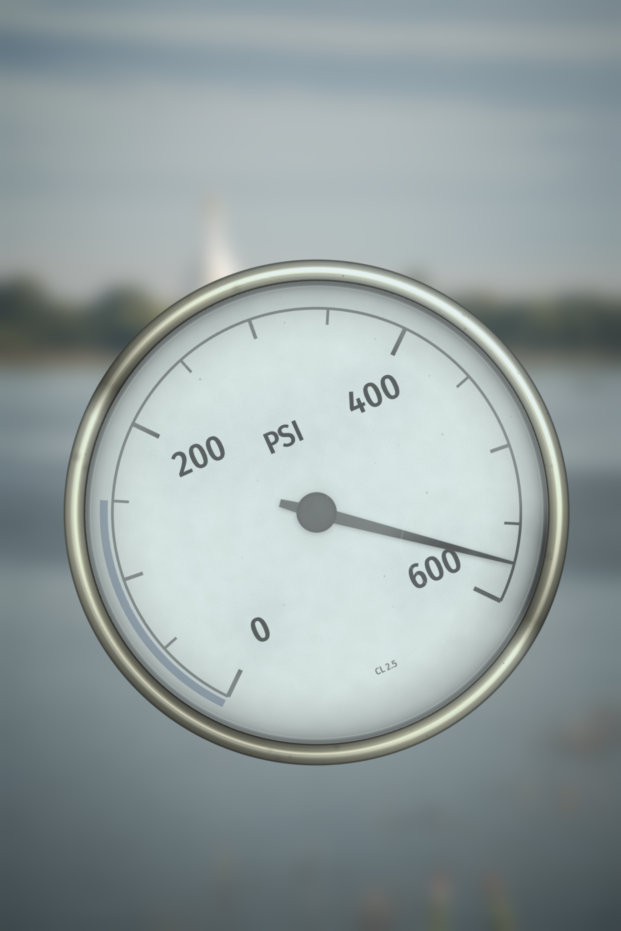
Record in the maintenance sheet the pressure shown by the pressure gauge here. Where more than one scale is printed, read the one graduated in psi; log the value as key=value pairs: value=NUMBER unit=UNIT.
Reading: value=575 unit=psi
